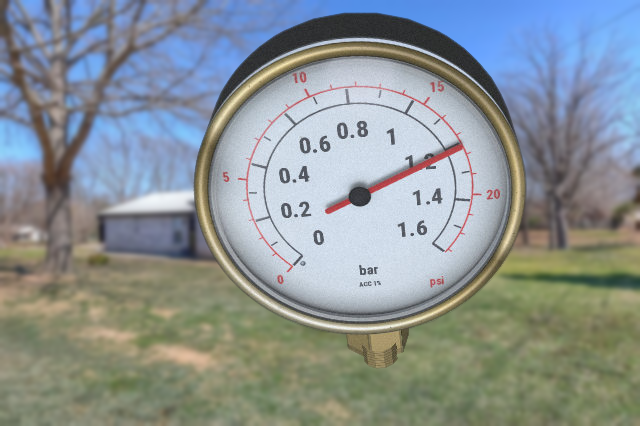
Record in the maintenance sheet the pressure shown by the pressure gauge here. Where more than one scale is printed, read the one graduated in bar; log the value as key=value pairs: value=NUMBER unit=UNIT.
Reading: value=1.2 unit=bar
